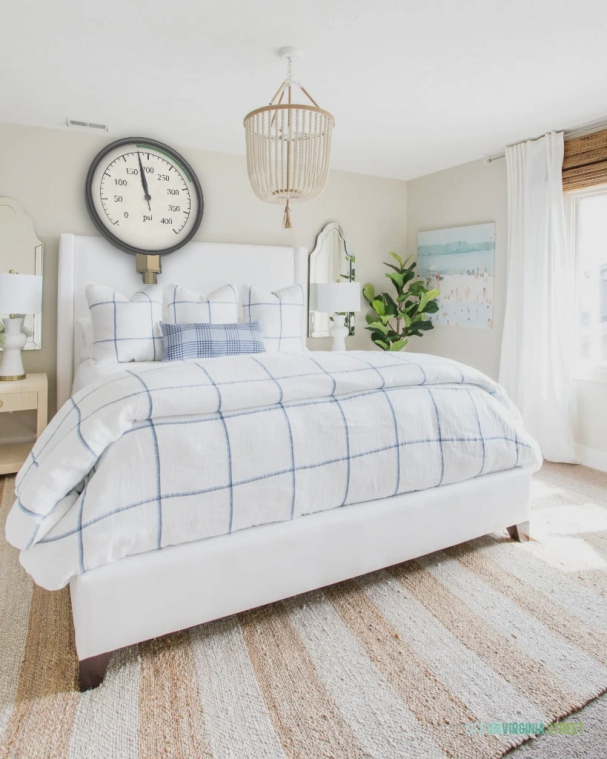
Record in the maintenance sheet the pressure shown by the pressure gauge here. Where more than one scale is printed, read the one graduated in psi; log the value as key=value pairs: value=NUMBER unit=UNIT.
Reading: value=180 unit=psi
